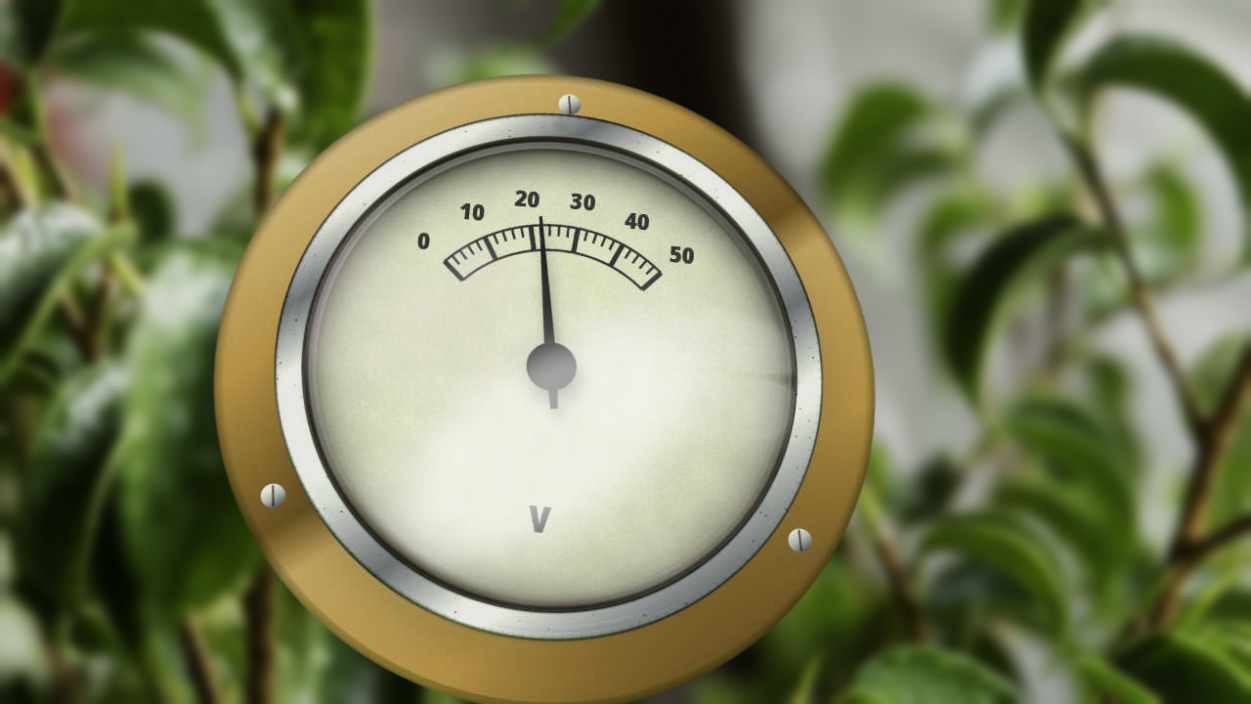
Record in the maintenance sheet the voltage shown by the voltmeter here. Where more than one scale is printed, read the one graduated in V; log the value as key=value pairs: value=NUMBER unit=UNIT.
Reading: value=22 unit=V
